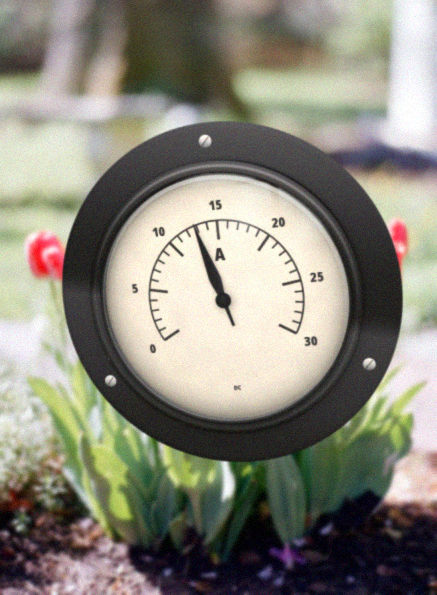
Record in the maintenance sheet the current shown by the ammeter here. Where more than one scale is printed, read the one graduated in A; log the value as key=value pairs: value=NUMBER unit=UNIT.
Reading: value=13 unit=A
